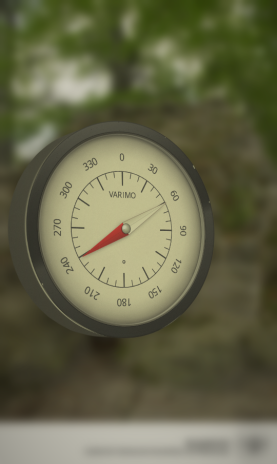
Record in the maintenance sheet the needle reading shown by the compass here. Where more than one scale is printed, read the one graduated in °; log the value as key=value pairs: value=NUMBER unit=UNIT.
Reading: value=240 unit=°
